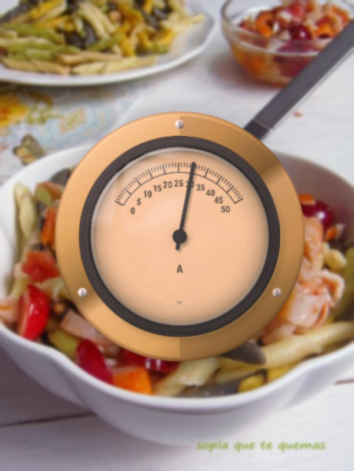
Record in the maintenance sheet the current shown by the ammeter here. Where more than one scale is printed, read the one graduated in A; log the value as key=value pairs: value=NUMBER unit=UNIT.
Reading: value=30 unit=A
